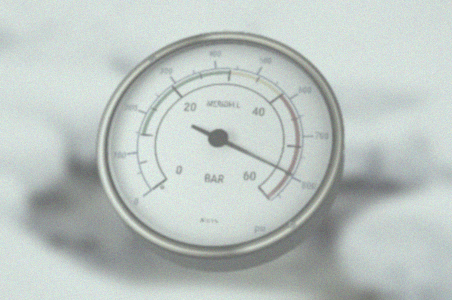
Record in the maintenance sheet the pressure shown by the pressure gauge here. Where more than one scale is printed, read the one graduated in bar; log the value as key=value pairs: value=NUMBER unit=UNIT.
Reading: value=55 unit=bar
